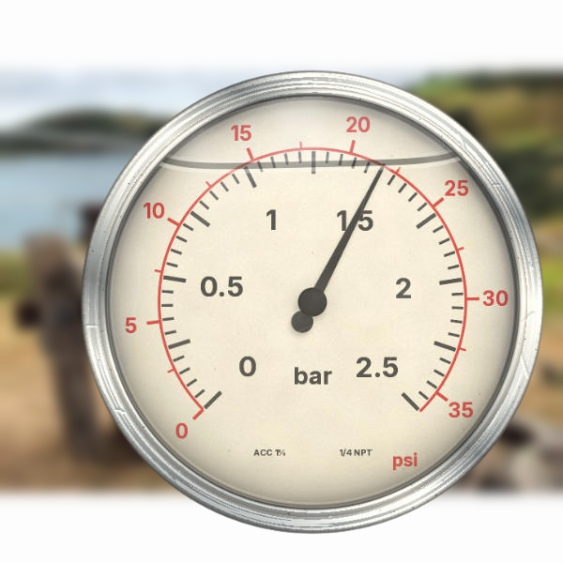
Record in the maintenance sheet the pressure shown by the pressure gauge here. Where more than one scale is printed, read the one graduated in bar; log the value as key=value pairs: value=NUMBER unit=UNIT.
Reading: value=1.5 unit=bar
